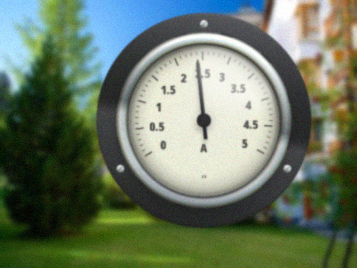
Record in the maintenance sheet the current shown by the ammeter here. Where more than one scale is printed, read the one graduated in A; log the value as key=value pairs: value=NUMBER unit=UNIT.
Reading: value=2.4 unit=A
